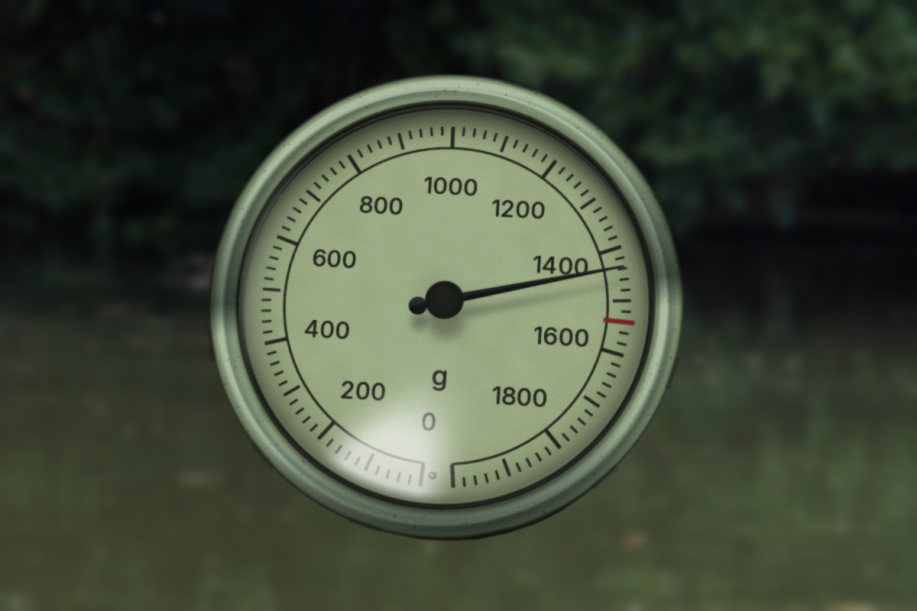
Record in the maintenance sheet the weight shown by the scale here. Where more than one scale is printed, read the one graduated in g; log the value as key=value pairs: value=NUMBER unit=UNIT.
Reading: value=1440 unit=g
